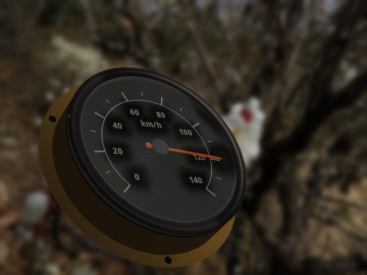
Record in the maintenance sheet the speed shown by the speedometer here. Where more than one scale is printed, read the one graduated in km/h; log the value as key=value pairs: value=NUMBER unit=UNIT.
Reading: value=120 unit=km/h
